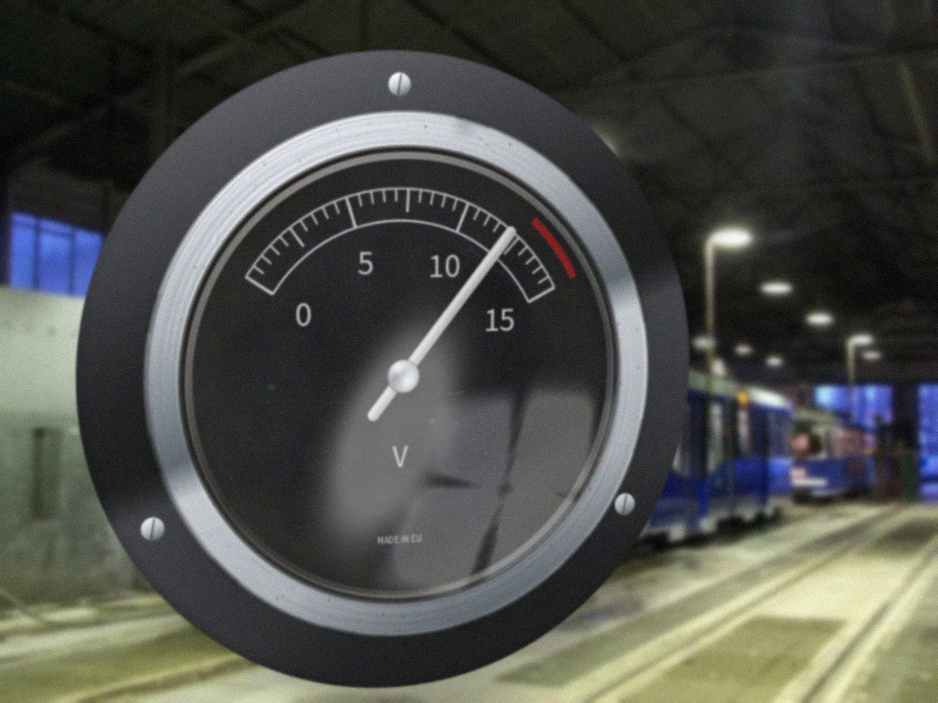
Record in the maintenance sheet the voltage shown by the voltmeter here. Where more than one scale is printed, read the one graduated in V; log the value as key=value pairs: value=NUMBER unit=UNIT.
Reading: value=12 unit=V
